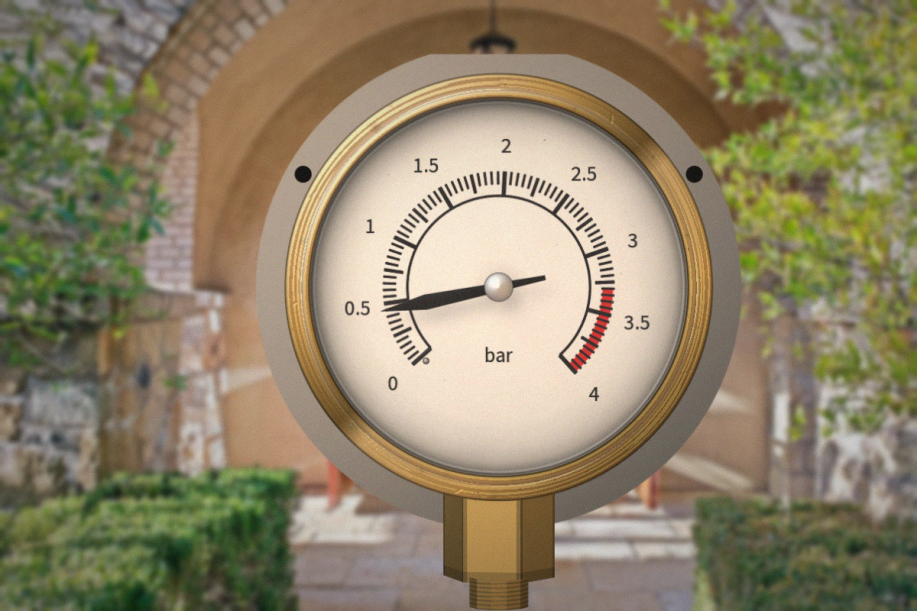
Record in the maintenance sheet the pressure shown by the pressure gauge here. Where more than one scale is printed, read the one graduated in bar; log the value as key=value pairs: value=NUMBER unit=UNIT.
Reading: value=0.45 unit=bar
